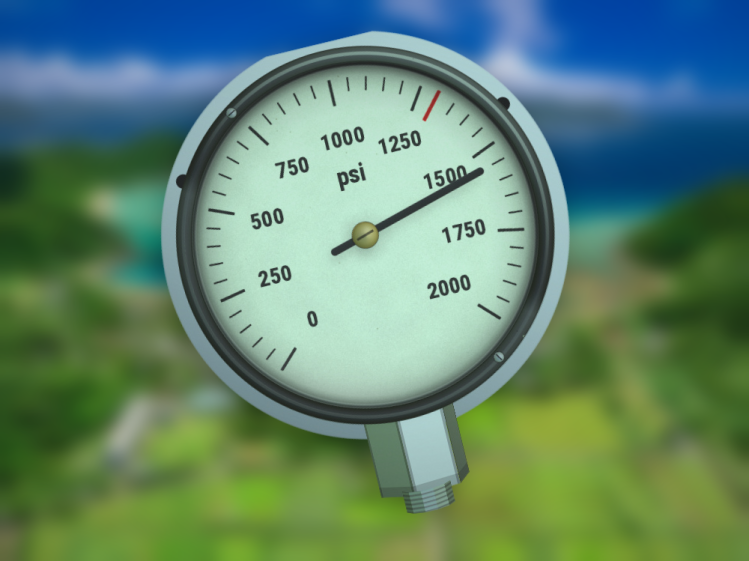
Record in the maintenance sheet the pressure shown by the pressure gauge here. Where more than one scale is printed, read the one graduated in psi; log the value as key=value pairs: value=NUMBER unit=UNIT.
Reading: value=1550 unit=psi
